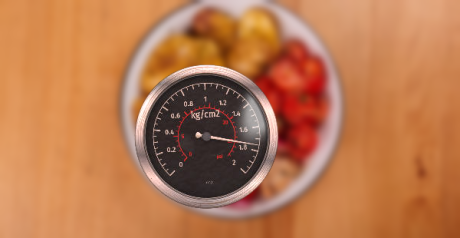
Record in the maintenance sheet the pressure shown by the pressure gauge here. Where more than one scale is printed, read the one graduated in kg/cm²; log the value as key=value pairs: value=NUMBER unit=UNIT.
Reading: value=1.75 unit=kg/cm²
